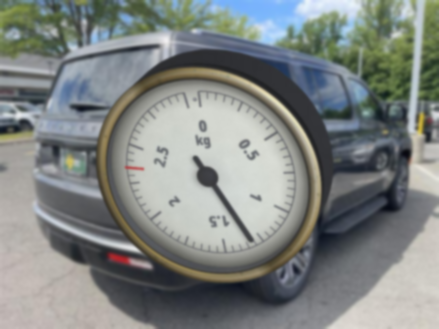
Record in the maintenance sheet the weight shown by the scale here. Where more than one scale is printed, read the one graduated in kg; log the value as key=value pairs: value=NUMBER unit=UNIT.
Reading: value=1.3 unit=kg
